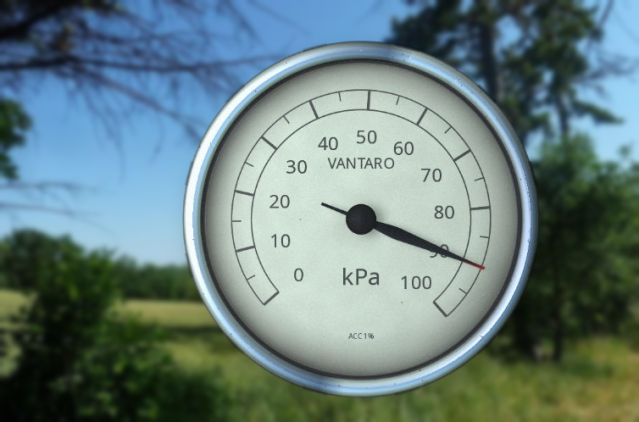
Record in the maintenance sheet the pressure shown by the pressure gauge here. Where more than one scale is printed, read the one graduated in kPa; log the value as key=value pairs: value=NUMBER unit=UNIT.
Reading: value=90 unit=kPa
